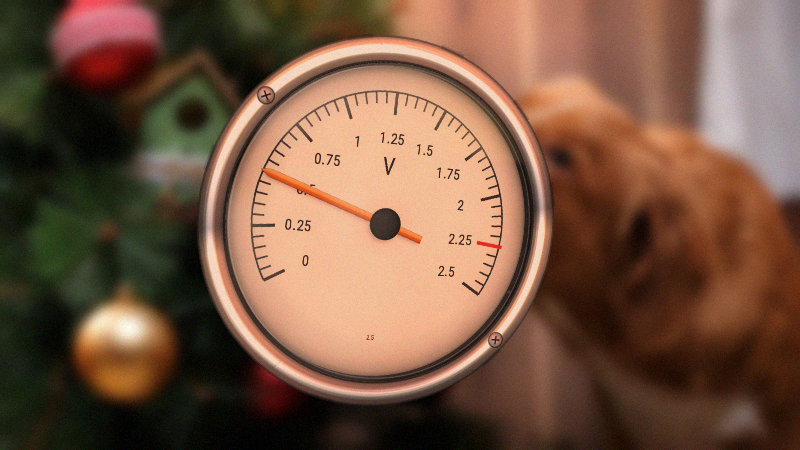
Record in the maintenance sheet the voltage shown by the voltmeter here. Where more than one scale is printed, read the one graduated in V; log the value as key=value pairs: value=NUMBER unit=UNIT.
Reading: value=0.5 unit=V
